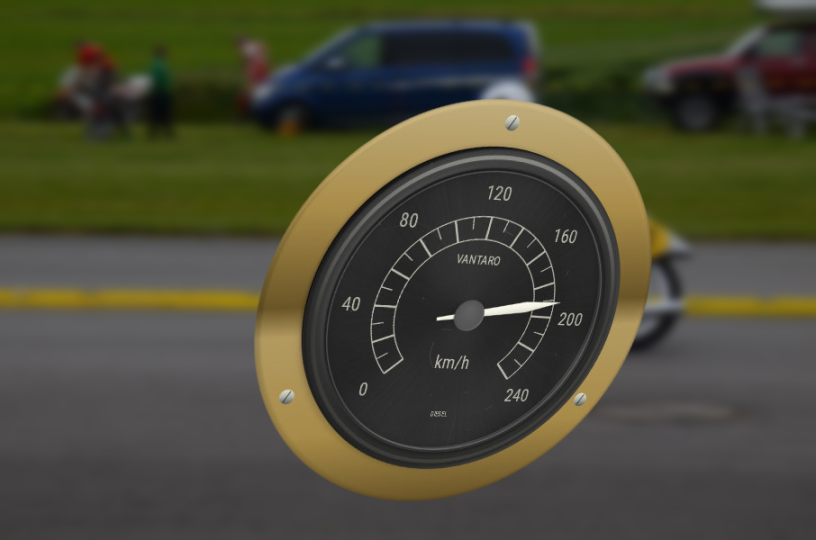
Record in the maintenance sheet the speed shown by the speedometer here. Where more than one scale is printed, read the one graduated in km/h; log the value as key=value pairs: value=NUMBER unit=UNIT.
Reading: value=190 unit=km/h
